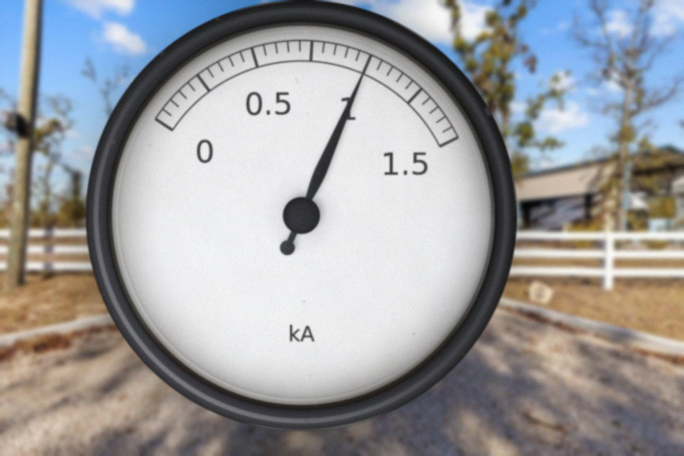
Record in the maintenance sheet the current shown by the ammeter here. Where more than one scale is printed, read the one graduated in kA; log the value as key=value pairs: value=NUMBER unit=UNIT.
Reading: value=1 unit=kA
